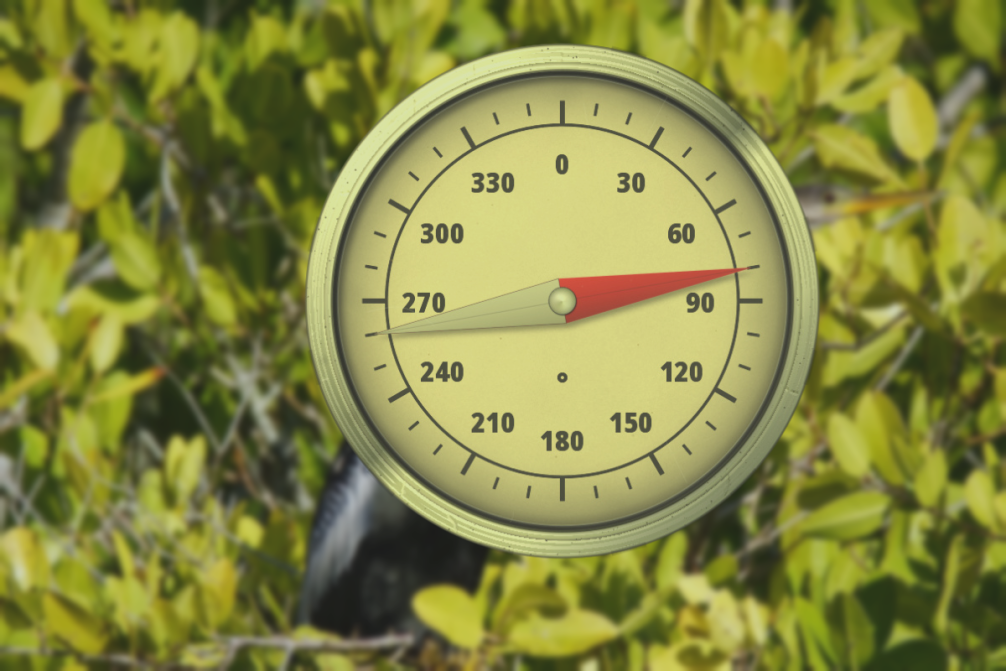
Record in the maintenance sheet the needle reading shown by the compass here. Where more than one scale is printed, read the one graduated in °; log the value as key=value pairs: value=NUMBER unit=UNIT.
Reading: value=80 unit=°
